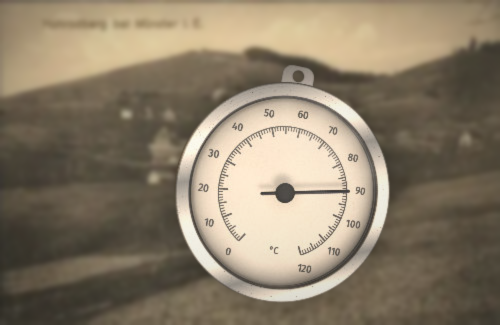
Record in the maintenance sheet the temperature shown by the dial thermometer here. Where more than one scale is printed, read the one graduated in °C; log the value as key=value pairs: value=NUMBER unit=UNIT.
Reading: value=90 unit=°C
